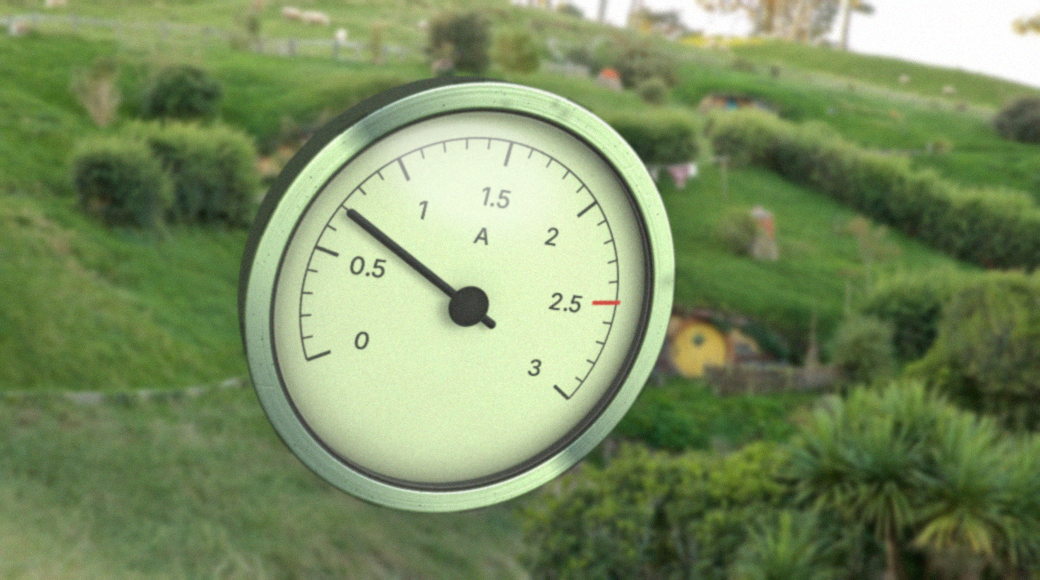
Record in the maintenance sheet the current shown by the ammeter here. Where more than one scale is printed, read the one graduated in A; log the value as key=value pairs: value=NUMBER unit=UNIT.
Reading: value=0.7 unit=A
